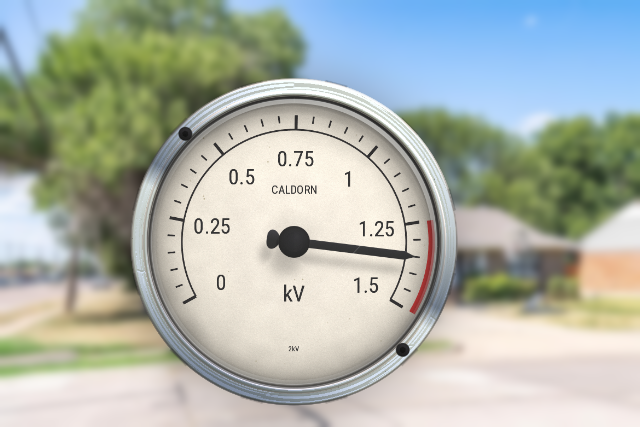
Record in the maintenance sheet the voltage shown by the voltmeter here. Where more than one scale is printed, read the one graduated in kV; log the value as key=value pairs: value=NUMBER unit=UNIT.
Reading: value=1.35 unit=kV
